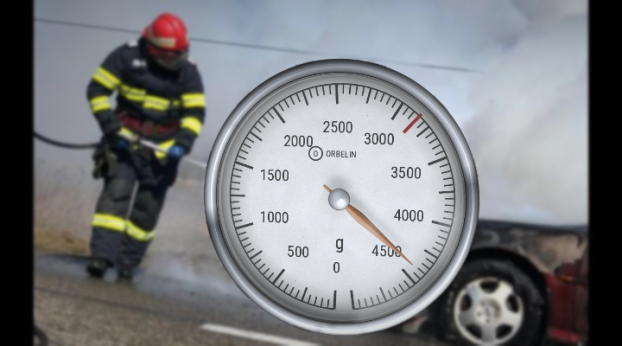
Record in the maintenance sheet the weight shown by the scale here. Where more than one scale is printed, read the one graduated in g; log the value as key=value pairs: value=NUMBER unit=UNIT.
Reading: value=4400 unit=g
